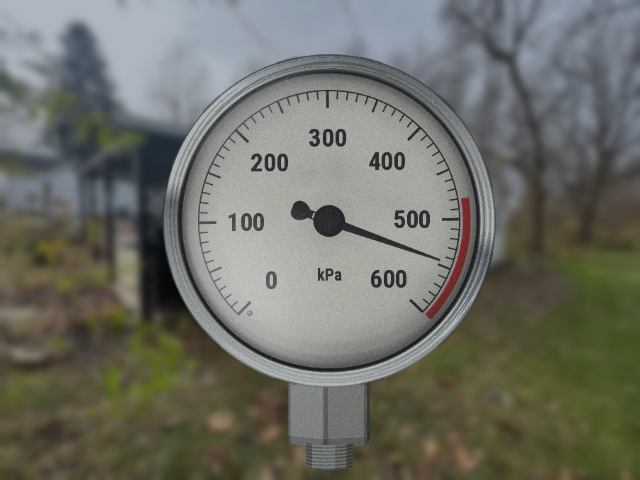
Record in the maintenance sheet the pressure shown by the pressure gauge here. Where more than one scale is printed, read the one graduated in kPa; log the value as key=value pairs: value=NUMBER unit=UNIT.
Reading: value=545 unit=kPa
